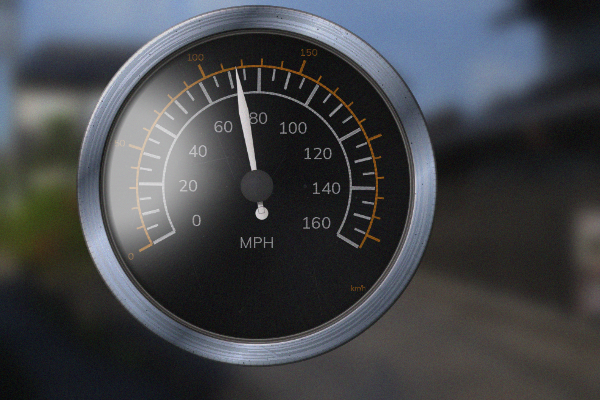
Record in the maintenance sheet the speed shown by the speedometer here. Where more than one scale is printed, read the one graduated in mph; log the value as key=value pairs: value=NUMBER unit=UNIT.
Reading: value=72.5 unit=mph
